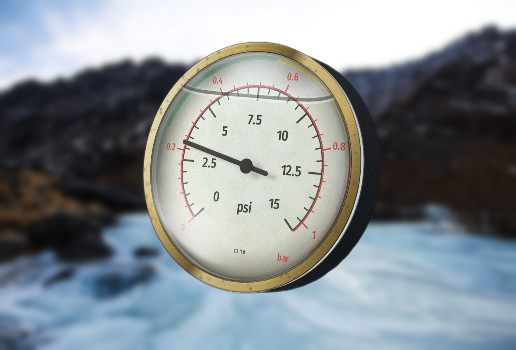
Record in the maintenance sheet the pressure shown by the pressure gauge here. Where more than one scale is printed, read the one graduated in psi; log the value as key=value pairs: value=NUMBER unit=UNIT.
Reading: value=3.25 unit=psi
